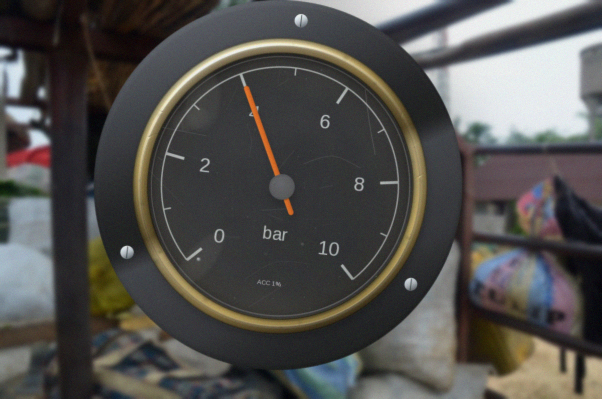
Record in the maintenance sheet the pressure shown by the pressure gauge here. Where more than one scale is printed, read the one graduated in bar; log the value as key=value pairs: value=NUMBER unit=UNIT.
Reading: value=4 unit=bar
